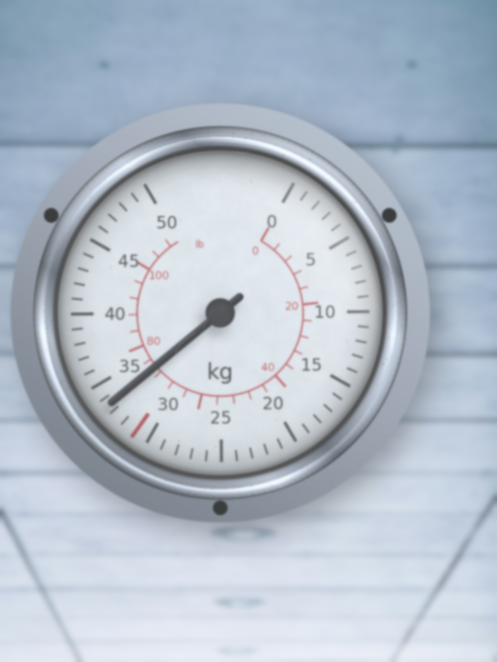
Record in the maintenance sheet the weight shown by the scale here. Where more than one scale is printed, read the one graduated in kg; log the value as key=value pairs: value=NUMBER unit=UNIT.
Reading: value=33.5 unit=kg
